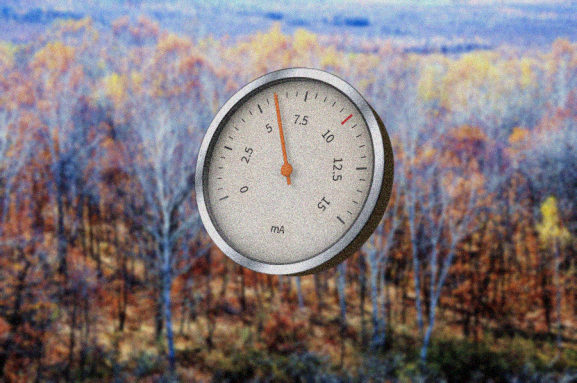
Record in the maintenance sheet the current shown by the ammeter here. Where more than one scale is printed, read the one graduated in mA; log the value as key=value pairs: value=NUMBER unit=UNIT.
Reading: value=6 unit=mA
